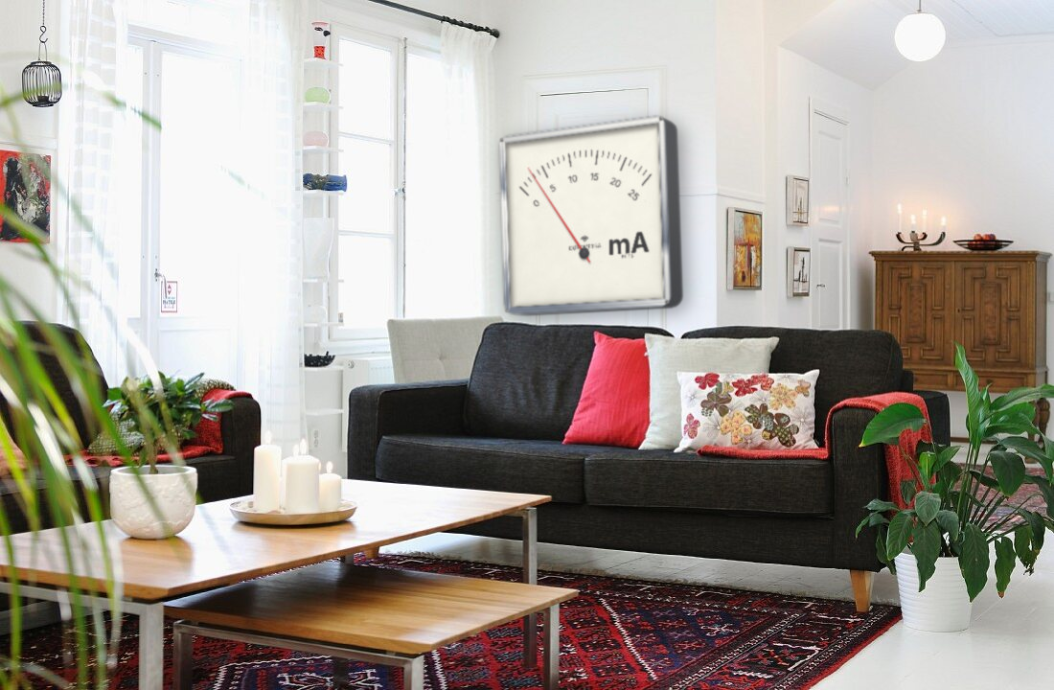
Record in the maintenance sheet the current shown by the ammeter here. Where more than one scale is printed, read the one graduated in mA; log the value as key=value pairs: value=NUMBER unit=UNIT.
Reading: value=3 unit=mA
